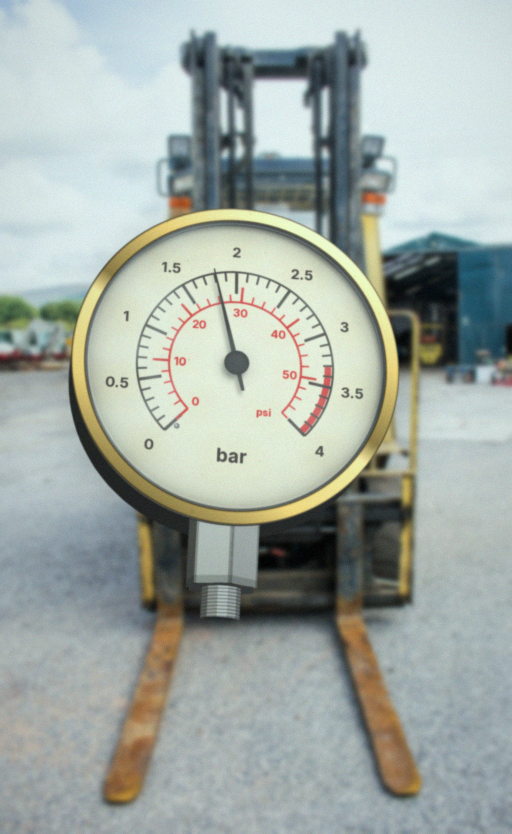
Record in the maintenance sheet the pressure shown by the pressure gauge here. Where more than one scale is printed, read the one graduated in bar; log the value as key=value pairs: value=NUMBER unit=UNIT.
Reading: value=1.8 unit=bar
